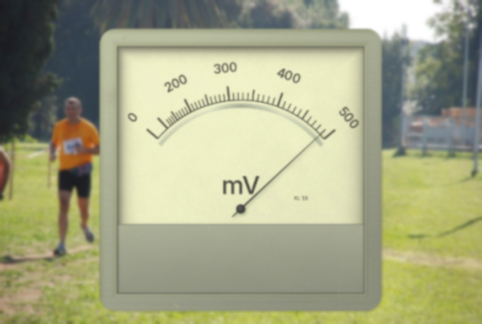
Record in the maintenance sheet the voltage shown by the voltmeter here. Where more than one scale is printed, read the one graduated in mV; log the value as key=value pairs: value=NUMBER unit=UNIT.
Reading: value=490 unit=mV
